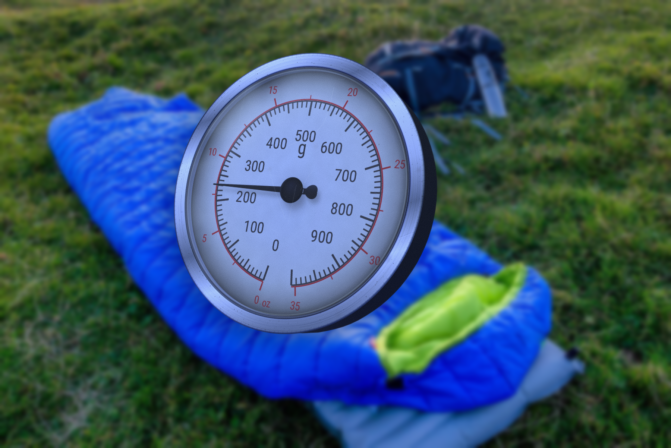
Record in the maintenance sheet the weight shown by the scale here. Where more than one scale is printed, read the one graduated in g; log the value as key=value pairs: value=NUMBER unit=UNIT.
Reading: value=230 unit=g
